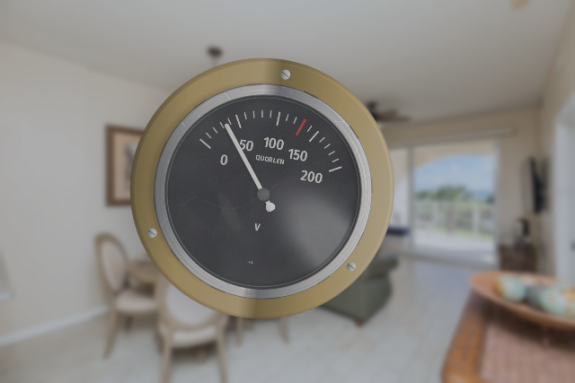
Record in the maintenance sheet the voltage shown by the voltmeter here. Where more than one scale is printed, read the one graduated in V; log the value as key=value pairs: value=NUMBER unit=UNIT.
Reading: value=35 unit=V
